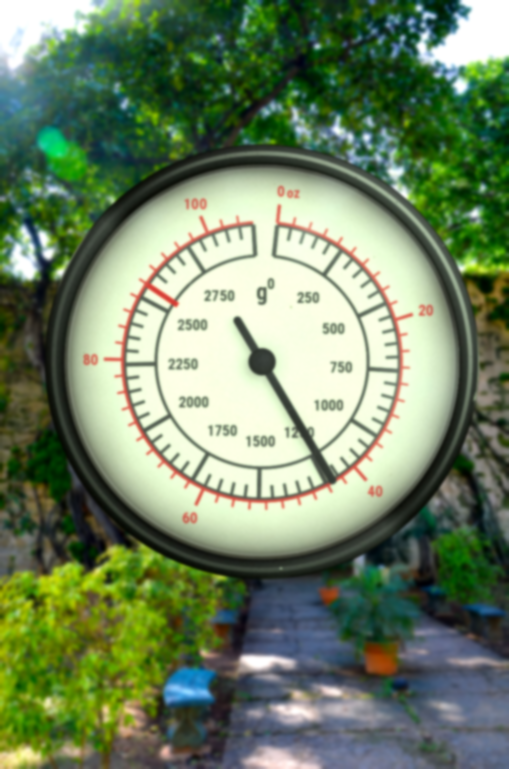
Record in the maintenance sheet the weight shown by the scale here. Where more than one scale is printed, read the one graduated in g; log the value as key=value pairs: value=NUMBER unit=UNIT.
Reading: value=1225 unit=g
